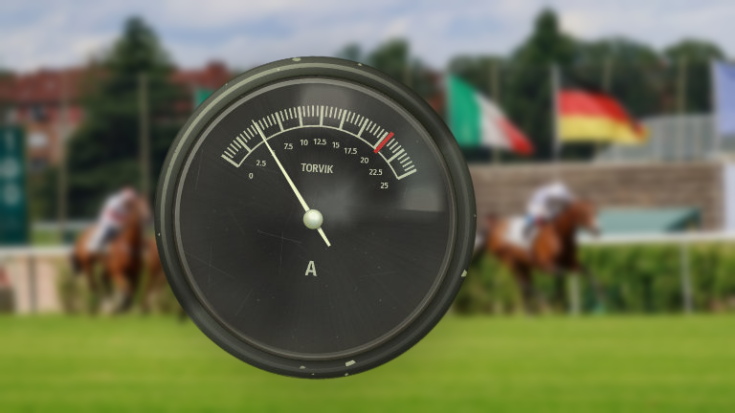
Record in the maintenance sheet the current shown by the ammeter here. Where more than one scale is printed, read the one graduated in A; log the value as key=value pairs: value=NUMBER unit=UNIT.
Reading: value=5 unit=A
